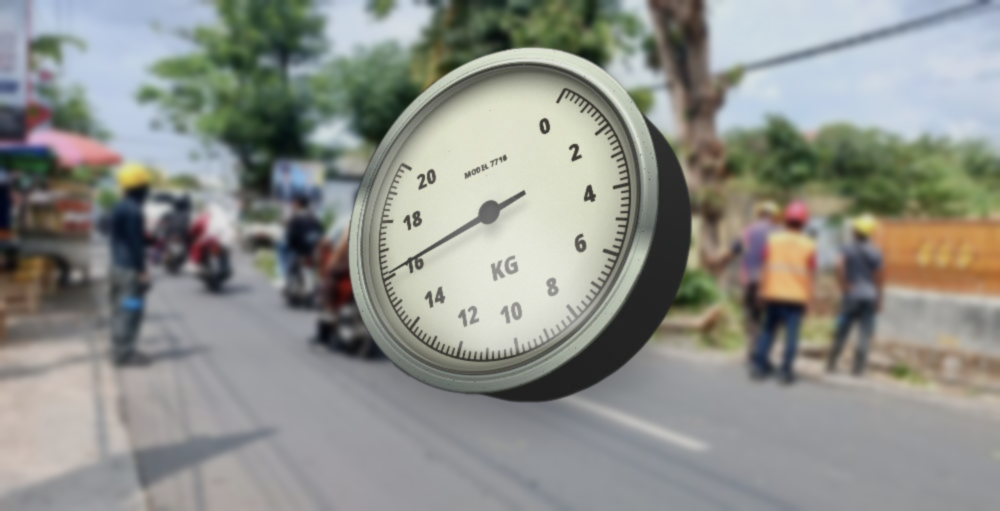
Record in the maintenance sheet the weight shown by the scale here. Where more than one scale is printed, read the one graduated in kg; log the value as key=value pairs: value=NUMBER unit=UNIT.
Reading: value=16 unit=kg
